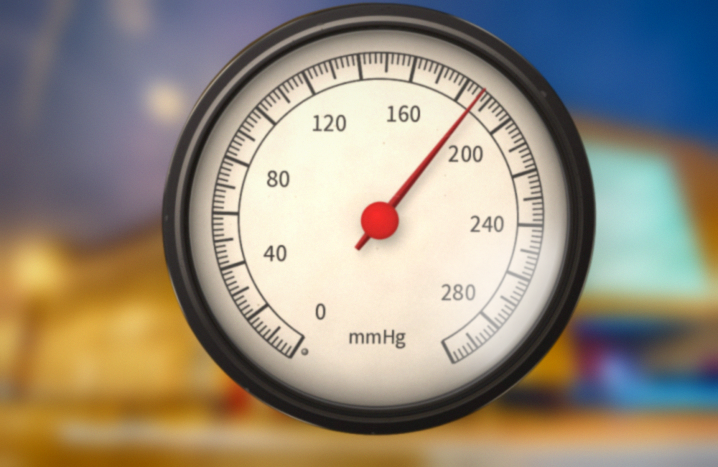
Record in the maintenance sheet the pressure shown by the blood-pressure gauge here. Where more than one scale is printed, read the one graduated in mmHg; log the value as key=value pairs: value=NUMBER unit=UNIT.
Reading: value=186 unit=mmHg
